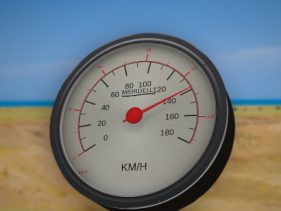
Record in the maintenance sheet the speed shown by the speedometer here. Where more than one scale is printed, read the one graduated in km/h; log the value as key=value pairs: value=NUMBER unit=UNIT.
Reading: value=140 unit=km/h
